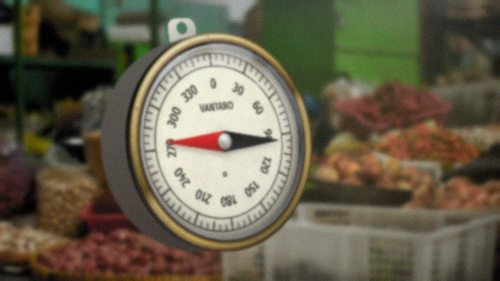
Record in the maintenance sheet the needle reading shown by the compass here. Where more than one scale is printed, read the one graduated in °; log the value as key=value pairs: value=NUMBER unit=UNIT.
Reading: value=275 unit=°
